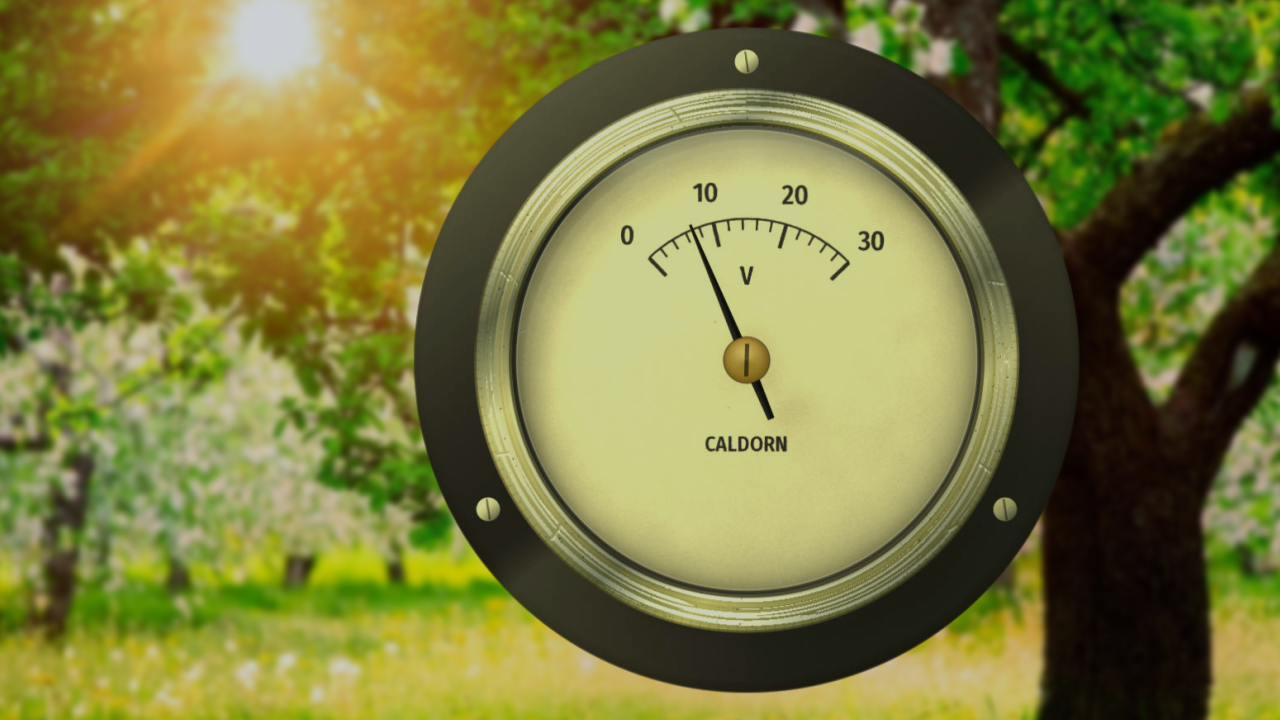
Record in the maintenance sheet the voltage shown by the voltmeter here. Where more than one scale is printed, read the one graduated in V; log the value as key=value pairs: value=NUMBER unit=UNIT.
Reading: value=7 unit=V
